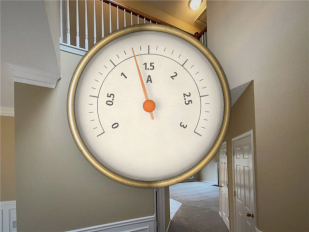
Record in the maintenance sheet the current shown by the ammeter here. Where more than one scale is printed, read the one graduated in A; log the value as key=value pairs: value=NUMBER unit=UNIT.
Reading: value=1.3 unit=A
